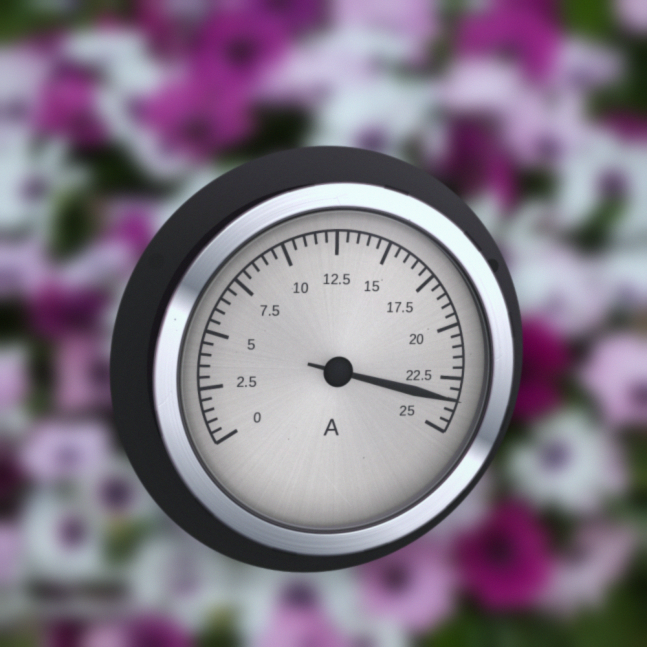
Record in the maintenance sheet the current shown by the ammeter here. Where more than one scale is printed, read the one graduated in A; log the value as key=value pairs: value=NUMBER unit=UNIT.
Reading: value=23.5 unit=A
